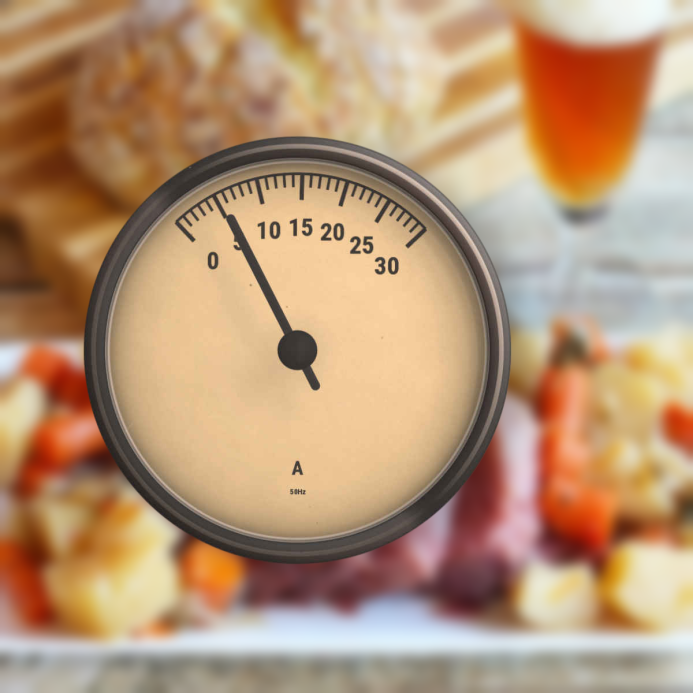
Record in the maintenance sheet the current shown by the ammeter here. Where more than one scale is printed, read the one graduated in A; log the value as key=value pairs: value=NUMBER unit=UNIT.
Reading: value=5.5 unit=A
